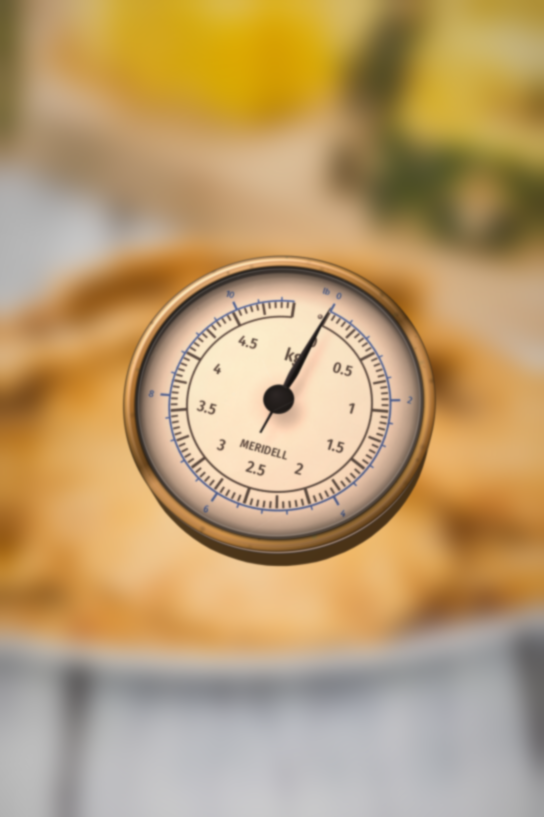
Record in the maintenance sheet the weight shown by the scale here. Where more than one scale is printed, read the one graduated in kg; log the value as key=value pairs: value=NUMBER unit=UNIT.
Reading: value=0 unit=kg
